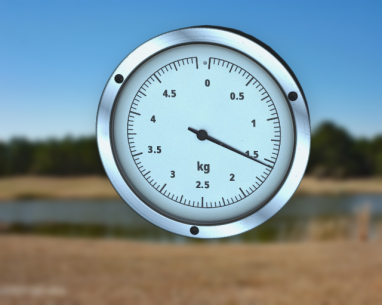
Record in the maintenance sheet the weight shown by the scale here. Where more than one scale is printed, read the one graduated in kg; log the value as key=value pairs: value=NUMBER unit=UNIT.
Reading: value=1.55 unit=kg
